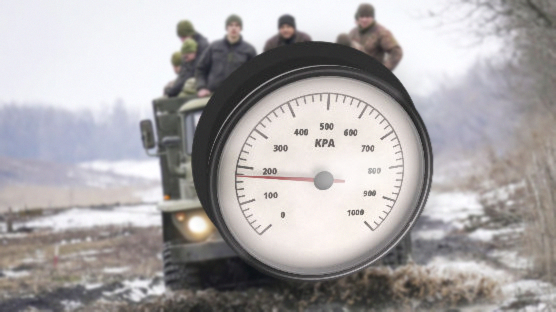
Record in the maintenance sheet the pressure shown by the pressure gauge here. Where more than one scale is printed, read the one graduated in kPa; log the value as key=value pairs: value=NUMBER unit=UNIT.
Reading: value=180 unit=kPa
